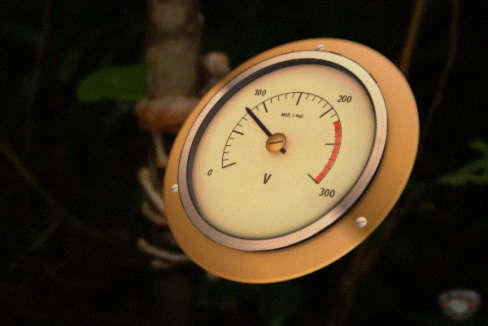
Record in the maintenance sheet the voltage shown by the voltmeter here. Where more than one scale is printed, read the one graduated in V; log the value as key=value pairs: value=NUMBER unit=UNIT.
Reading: value=80 unit=V
